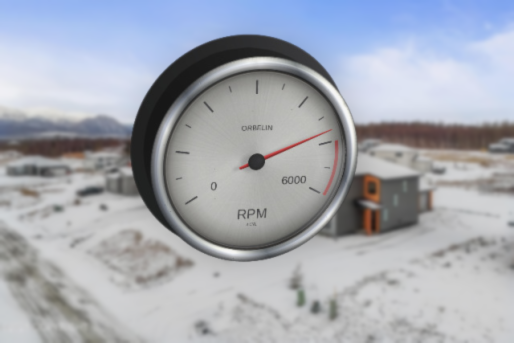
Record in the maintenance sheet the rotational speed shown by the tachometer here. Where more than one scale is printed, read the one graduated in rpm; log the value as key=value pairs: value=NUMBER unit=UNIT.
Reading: value=4750 unit=rpm
